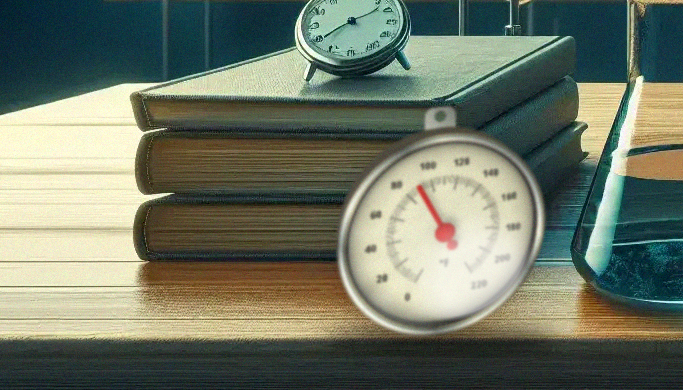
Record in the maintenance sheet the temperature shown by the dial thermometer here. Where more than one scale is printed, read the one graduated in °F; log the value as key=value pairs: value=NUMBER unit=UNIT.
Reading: value=90 unit=°F
